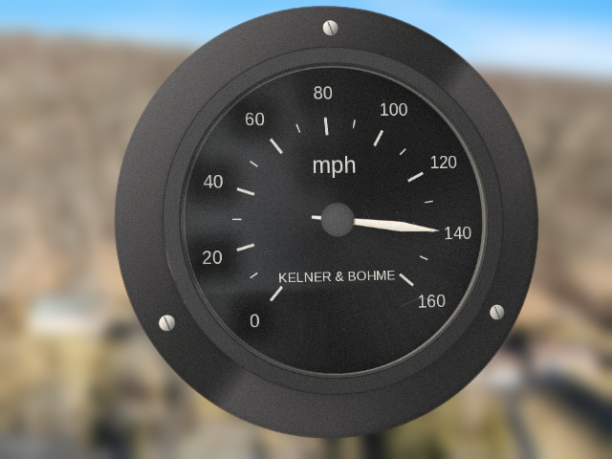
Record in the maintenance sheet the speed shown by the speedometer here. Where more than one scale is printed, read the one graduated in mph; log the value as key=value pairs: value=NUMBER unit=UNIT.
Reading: value=140 unit=mph
